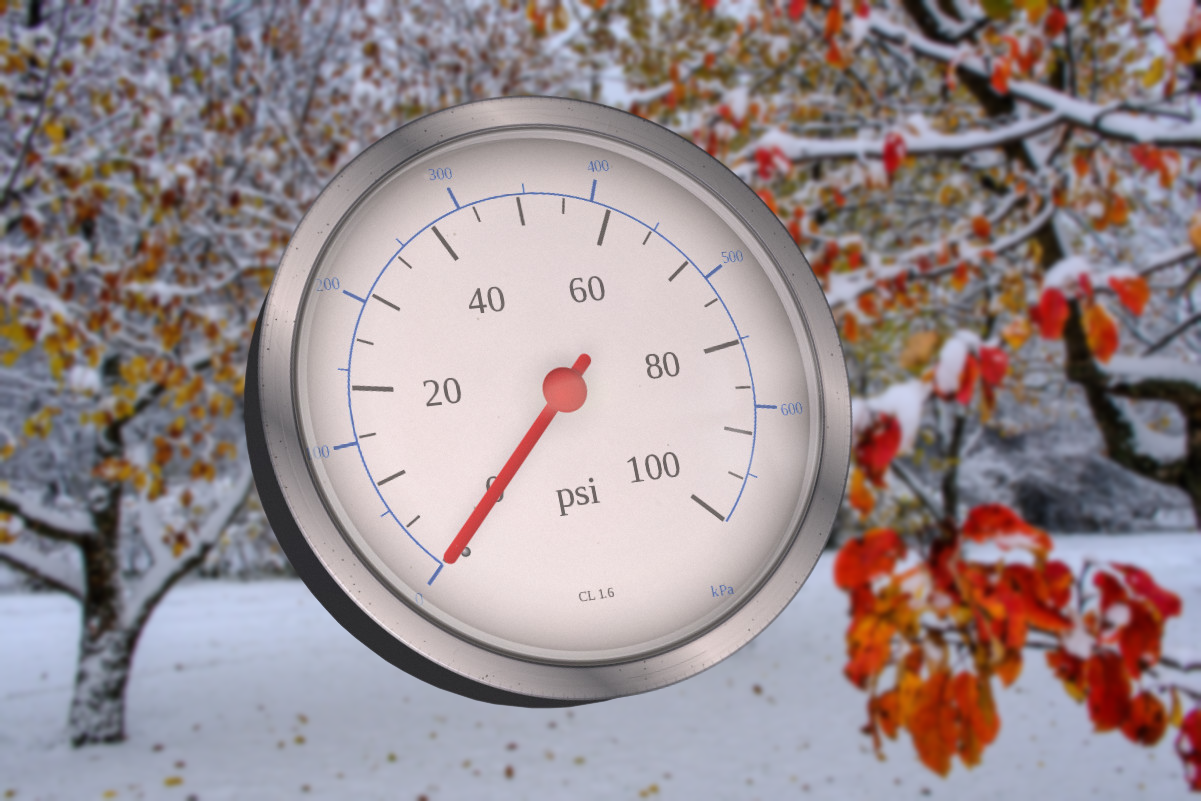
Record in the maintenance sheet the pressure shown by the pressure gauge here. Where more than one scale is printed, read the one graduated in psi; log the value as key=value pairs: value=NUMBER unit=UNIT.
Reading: value=0 unit=psi
